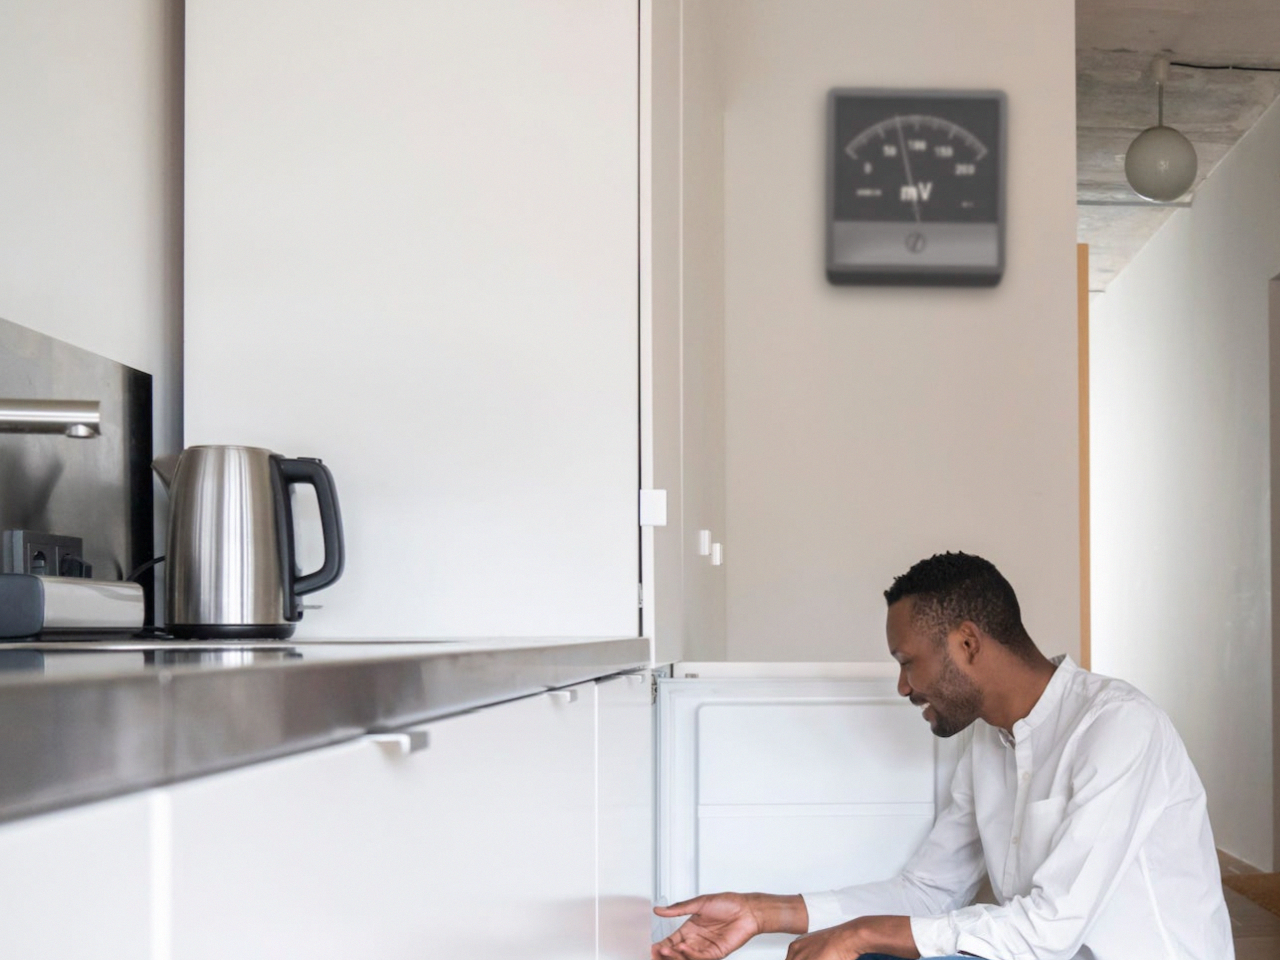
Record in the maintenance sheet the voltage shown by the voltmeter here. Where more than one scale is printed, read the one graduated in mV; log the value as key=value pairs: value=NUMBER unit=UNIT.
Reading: value=75 unit=mV
